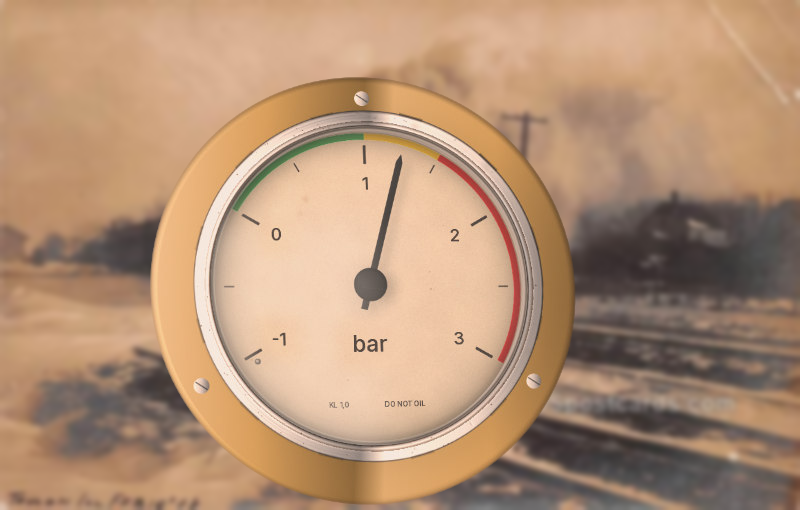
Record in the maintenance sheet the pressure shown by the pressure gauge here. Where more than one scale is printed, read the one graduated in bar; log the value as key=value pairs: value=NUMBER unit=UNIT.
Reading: value=1.25 unit=bar
